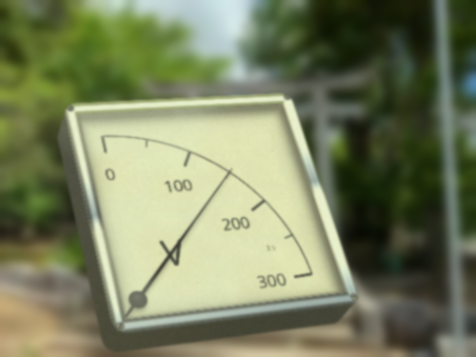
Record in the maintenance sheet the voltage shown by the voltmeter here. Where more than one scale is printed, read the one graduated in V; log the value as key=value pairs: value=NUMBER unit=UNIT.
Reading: value=150 unit=V
